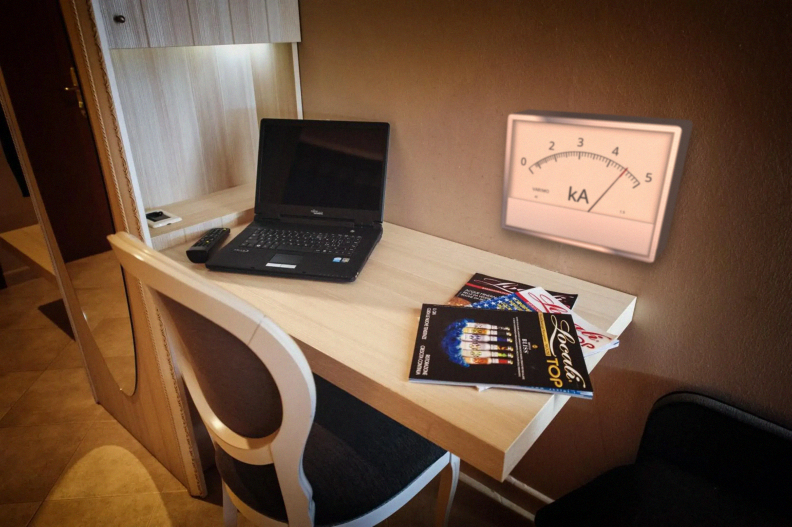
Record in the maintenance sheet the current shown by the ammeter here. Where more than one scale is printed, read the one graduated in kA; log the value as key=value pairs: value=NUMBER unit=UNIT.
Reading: value=4.5 unit=kA
